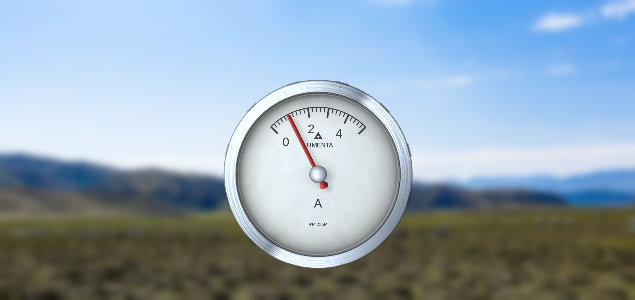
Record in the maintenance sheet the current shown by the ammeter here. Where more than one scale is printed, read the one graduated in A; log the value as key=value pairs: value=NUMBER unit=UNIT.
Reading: value=1 unit=A
